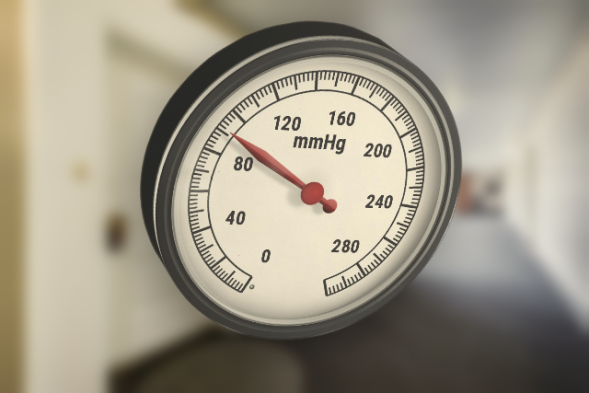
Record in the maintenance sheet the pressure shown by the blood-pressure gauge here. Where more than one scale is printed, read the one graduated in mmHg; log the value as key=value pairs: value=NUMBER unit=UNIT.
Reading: value=92 unit=mmHg
